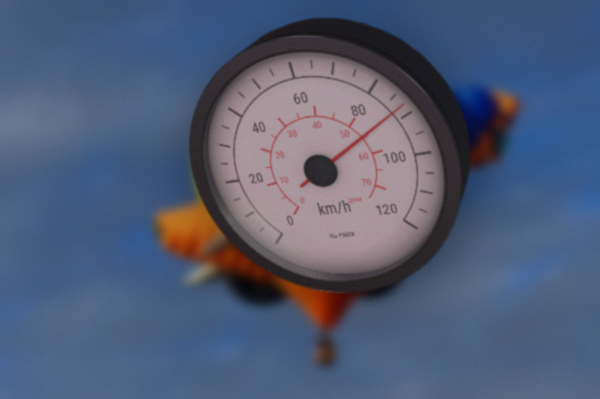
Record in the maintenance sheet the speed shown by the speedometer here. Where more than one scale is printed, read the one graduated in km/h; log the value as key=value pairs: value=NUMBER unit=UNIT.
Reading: value=87.5 unit=km/h
